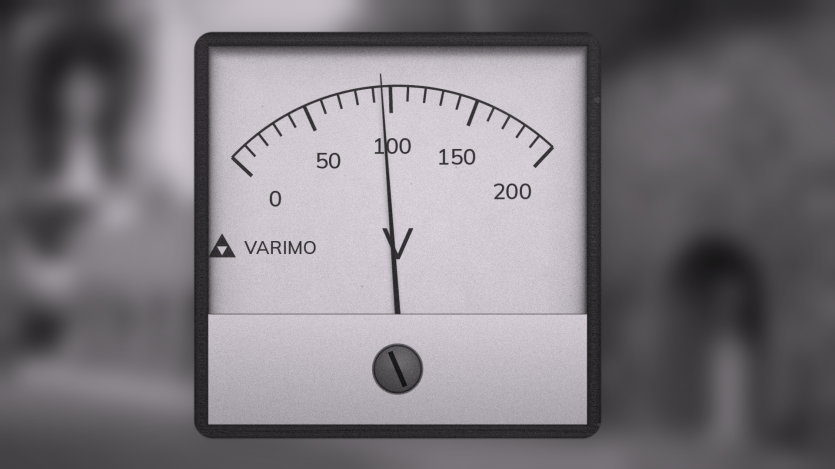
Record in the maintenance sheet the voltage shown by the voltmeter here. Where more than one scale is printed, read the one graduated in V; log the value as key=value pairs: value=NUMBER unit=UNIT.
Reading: value=95 unit=V
